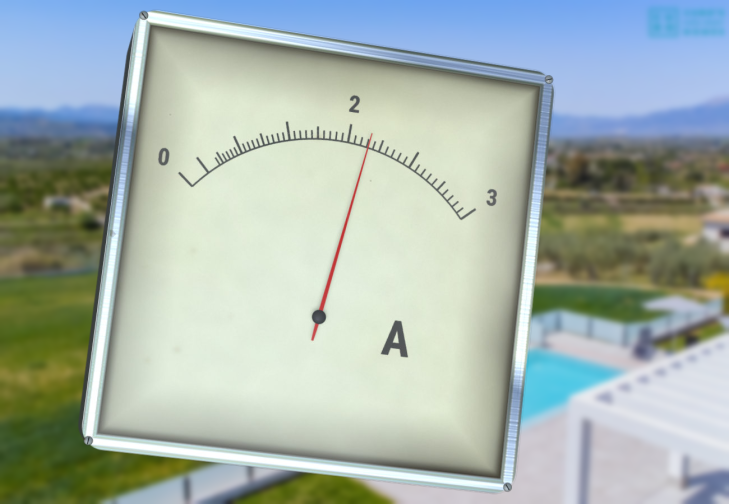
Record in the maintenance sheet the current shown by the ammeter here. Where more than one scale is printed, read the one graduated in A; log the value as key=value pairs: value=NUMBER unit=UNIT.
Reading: value=2.15 unit=A
